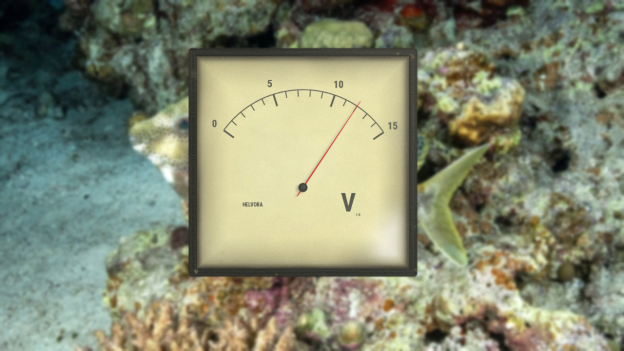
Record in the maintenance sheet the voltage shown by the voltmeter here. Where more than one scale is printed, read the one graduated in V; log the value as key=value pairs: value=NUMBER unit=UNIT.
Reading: value=12 unit=V
